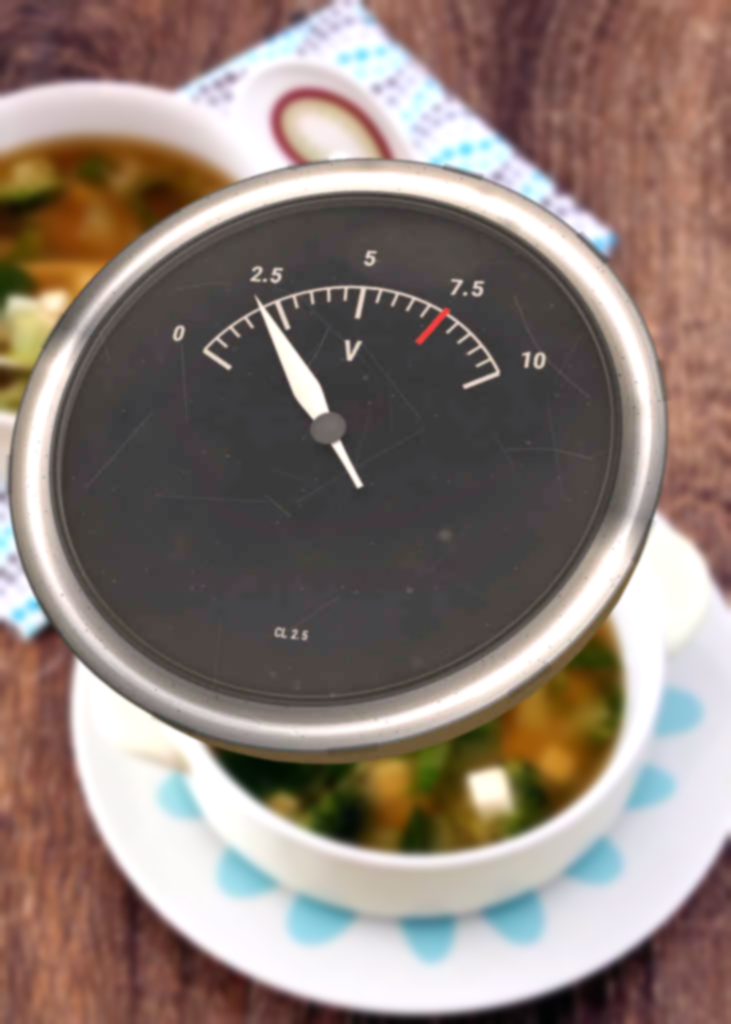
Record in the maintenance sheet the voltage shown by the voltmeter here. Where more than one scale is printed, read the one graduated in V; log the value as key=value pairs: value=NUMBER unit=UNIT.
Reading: value=2 unit=V
